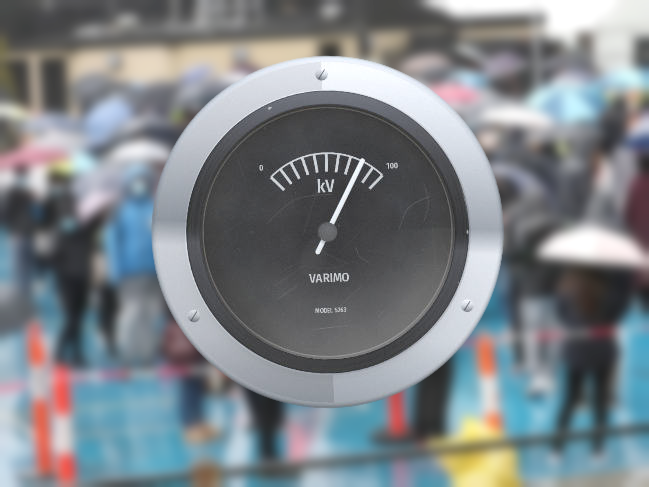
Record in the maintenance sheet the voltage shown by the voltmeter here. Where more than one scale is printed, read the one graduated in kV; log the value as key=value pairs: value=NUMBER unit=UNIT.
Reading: value=80 unit=kV
